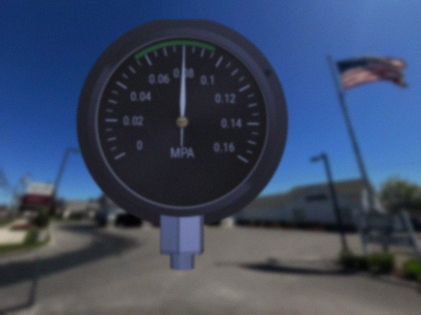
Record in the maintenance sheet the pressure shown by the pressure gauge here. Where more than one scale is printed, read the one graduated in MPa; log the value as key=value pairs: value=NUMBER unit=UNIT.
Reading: value=0.08 unit=MPa
